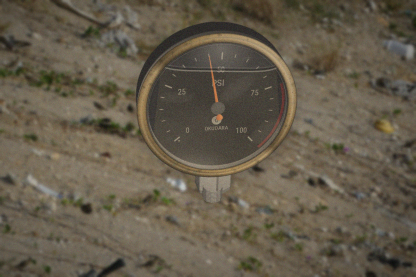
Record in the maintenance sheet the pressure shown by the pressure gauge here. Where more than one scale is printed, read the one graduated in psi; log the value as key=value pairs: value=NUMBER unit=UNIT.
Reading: value=45 unit=psi
